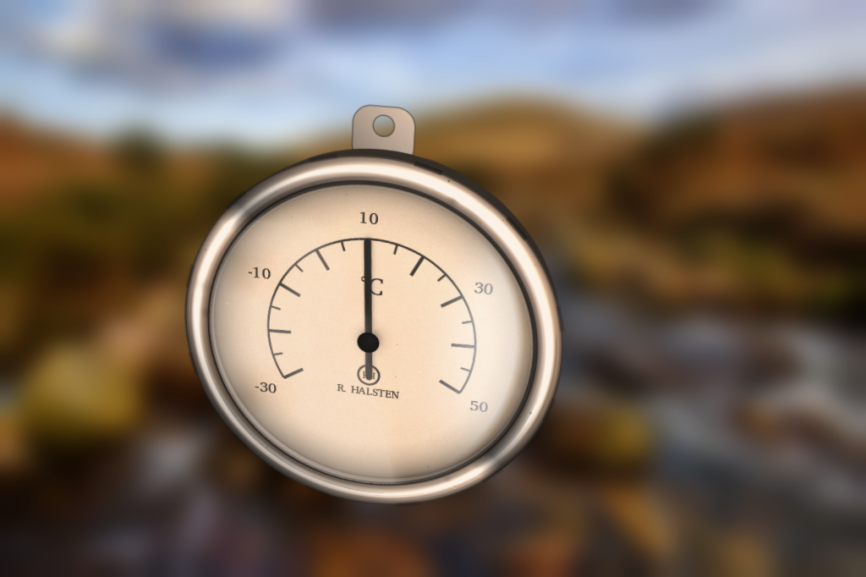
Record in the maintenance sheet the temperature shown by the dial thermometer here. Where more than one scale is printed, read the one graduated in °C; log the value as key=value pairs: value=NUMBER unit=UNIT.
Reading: value=10 unit=°C
